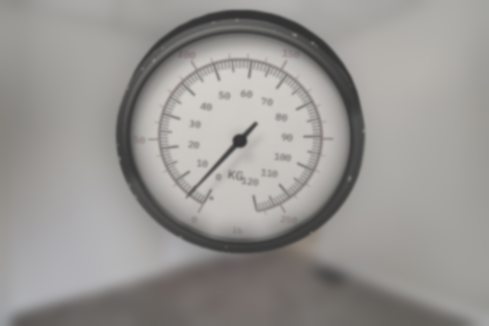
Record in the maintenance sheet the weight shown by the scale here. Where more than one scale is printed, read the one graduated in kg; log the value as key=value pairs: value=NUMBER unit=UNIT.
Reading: value=5 unit=kg
